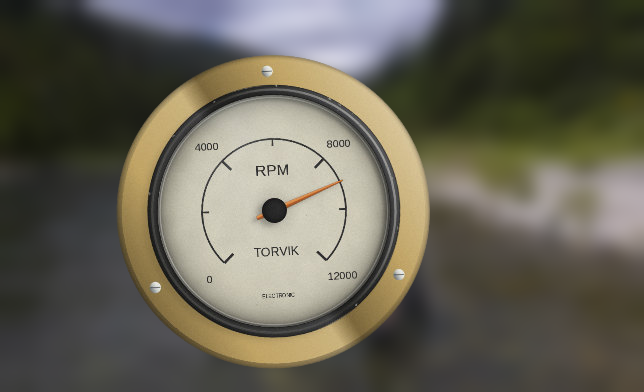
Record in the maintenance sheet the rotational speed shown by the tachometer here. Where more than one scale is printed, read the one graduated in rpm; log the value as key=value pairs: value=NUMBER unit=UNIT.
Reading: value=9000 unit=rpm
